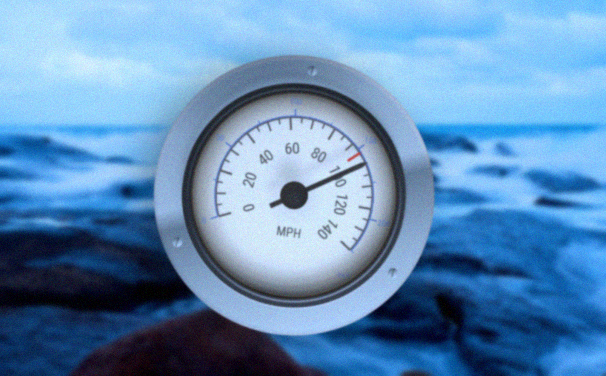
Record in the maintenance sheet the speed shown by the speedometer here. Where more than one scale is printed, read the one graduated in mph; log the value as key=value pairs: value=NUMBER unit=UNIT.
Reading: value=100 unit=mph
